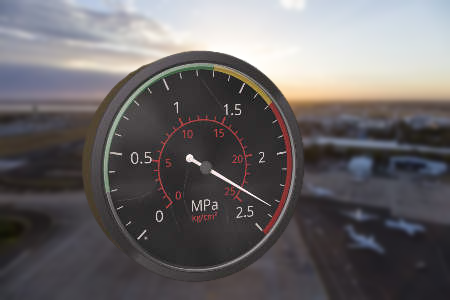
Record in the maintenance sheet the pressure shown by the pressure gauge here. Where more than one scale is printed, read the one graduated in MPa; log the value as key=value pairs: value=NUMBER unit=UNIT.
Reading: value=2.35 unit=MPa
